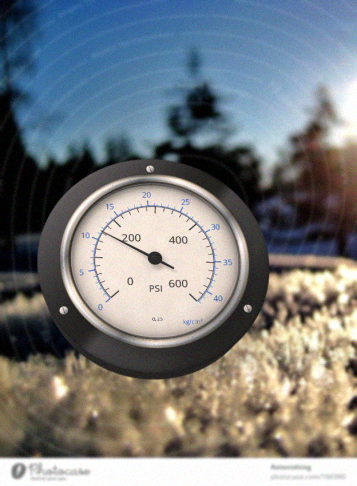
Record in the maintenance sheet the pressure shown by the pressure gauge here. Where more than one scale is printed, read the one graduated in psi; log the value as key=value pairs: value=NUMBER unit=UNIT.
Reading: value=160 unit=psi
